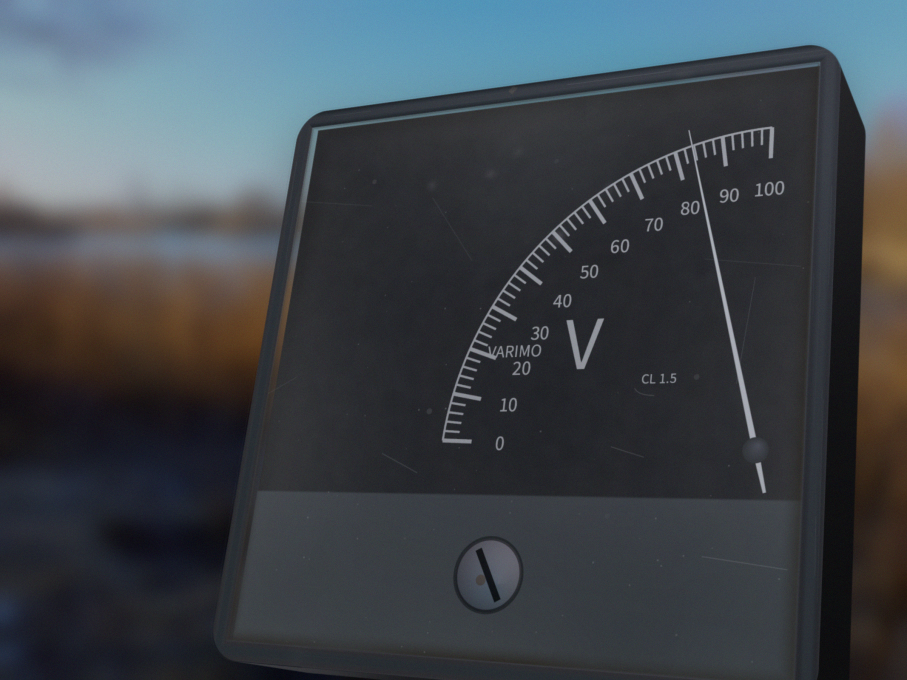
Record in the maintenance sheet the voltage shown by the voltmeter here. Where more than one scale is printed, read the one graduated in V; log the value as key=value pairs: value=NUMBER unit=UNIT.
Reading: value=84 unit=V
